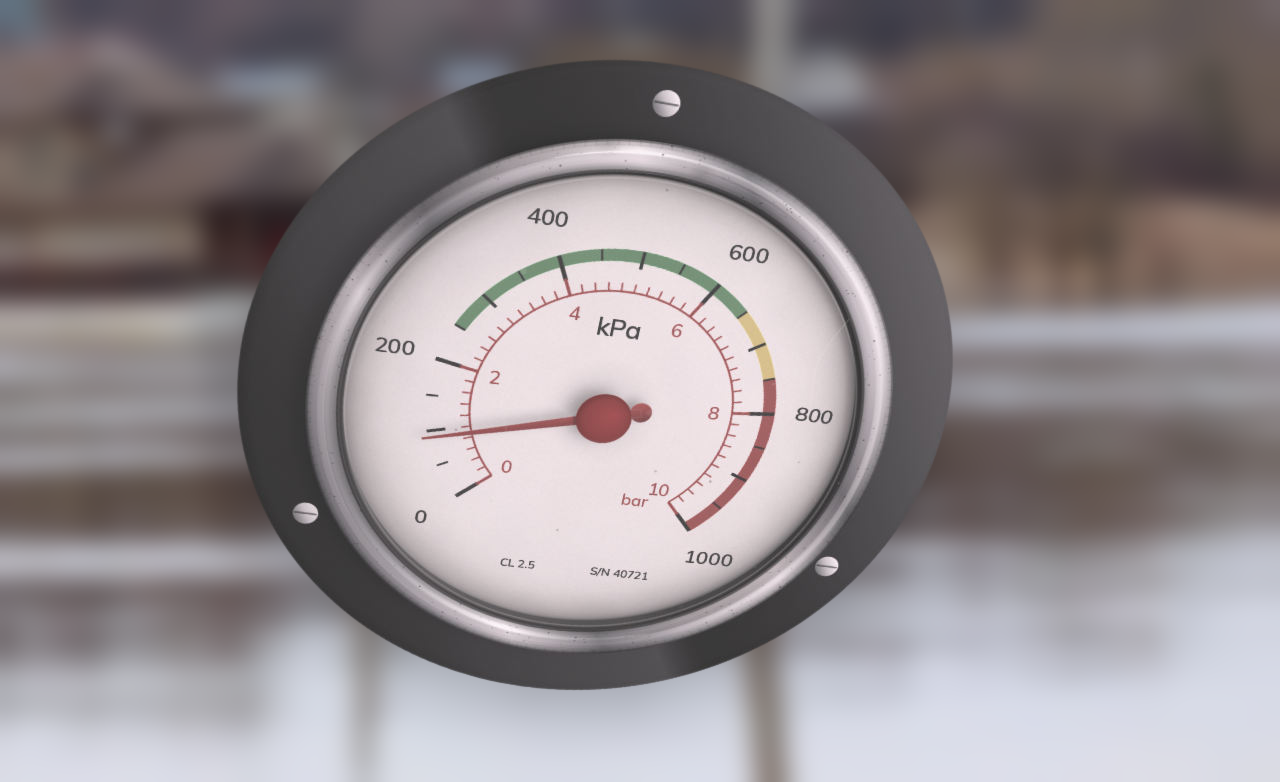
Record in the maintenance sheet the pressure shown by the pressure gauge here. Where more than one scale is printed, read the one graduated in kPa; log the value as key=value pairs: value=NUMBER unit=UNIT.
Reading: value=100 unit=kPa
